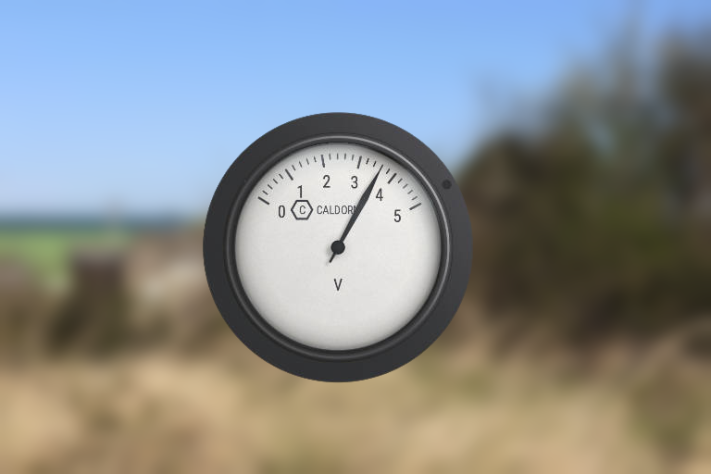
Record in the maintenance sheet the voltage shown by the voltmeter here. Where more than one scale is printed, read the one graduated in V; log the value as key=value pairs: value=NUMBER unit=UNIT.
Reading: value=3.6 unit=V
